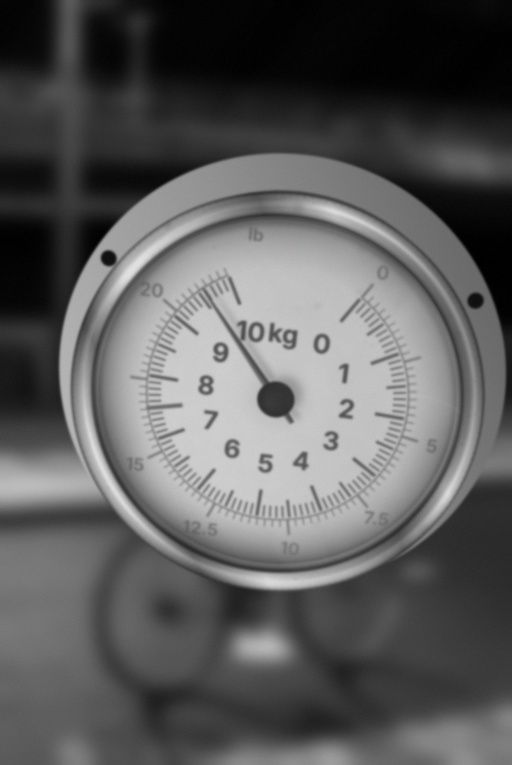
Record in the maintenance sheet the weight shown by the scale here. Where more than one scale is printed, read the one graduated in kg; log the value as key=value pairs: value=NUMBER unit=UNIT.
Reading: value=9.6 unit=kg
